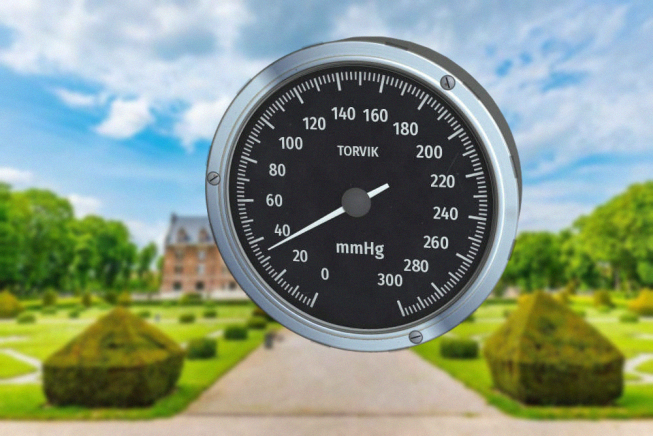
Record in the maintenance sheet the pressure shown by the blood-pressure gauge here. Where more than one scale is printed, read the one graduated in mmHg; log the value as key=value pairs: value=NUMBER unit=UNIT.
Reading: value=34 unit=mmHg
